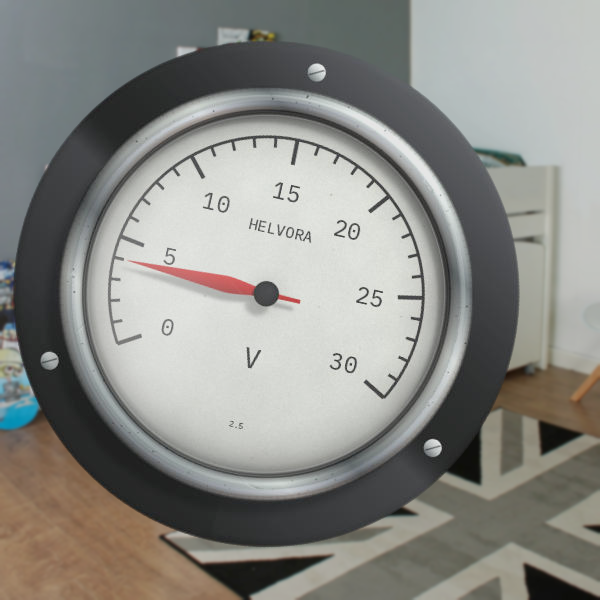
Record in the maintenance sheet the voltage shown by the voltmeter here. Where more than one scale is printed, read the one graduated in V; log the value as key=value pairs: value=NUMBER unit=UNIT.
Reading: value=4 unit=V
